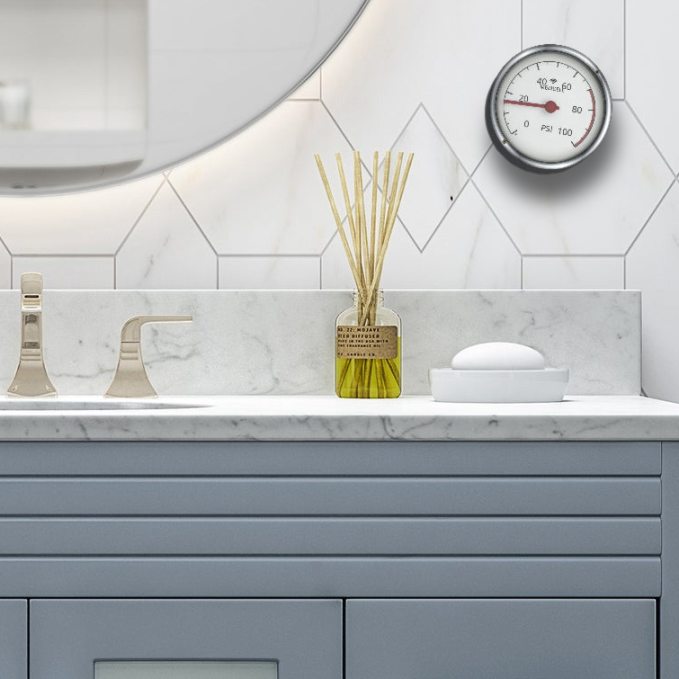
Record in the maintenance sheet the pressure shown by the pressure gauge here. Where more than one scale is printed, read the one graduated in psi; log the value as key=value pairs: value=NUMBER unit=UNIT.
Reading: value=15 unit=psi
